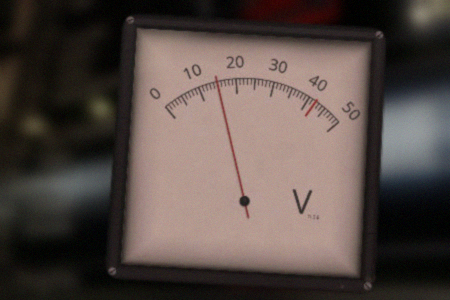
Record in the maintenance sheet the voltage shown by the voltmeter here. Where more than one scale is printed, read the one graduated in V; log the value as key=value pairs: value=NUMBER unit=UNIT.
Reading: value=15 unit=V
